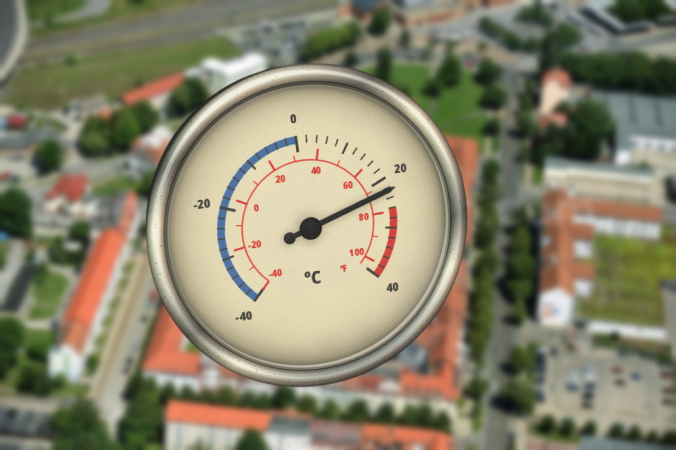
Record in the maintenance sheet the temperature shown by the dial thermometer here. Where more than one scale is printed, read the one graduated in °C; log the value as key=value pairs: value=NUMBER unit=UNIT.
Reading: value=22 unit=°C
